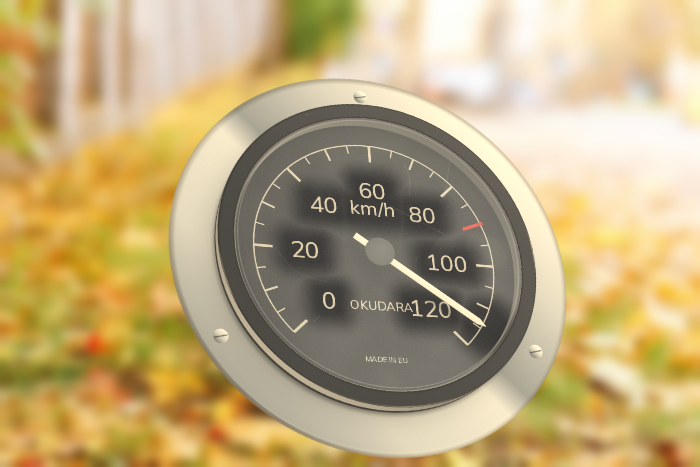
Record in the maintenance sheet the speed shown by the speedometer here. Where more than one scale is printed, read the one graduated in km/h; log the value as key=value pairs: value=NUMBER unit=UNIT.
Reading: value=115 unit=km/h
